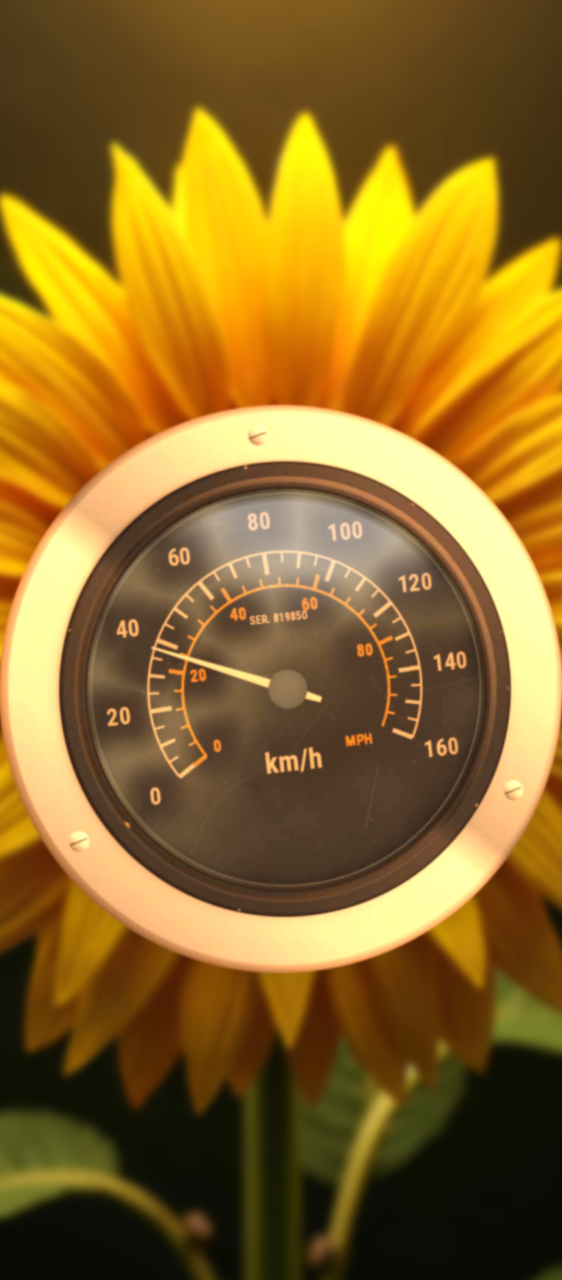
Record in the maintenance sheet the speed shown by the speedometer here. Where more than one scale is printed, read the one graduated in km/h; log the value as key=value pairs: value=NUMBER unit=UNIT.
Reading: value=37.5 unit=km/h
